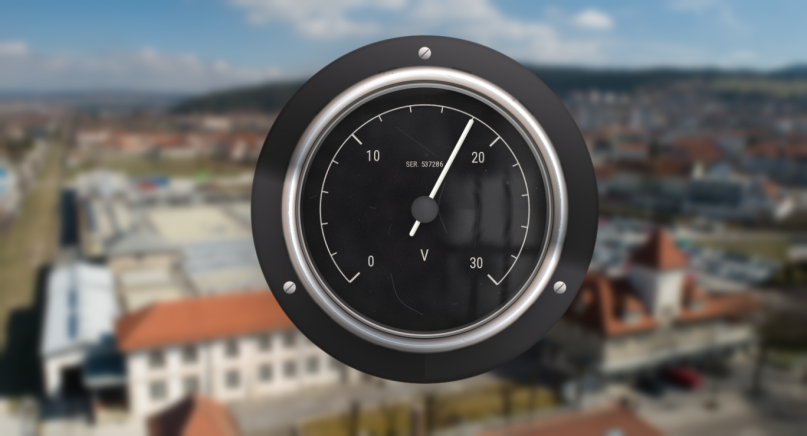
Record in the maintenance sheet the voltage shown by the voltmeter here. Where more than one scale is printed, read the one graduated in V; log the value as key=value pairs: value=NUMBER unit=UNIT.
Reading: value=18 unit=V
